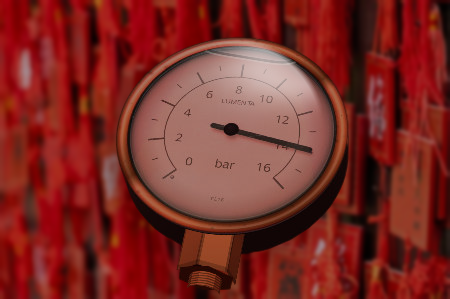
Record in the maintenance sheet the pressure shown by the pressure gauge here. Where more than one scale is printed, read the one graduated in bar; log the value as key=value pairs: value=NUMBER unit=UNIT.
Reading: value=14 unit=bar
